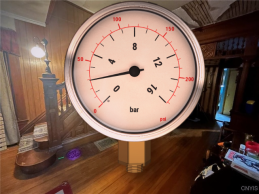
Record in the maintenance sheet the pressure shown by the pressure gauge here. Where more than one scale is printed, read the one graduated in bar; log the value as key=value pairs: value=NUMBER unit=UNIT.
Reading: value=2 unit=bar
